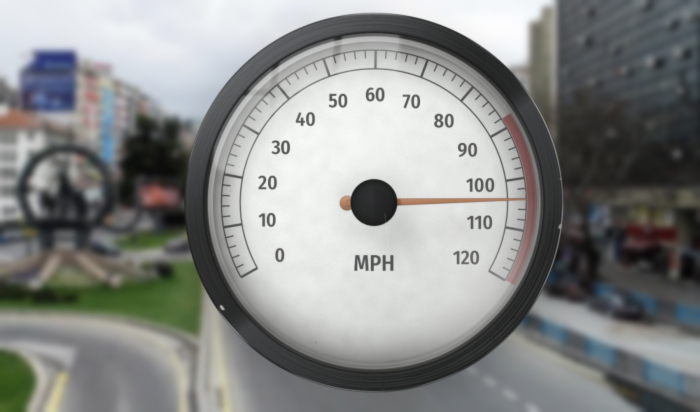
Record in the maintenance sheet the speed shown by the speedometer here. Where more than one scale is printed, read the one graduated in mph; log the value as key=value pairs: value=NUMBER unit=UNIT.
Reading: value=104 unit=mph
